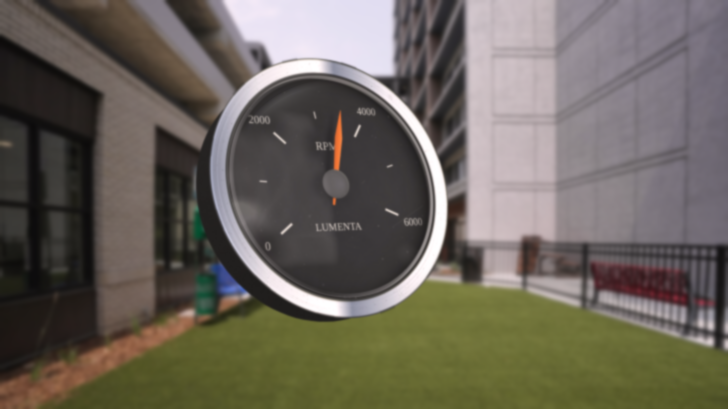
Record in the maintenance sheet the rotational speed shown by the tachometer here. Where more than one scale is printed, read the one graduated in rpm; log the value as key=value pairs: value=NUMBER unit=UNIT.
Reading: value=3500 unit=rpm
